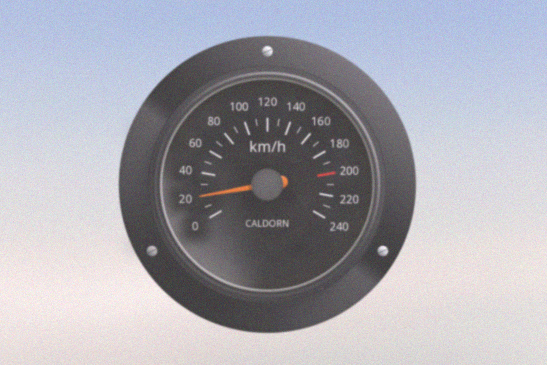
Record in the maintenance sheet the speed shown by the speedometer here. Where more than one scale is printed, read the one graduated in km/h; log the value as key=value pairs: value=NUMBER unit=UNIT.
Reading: value=20 unit=km/h
